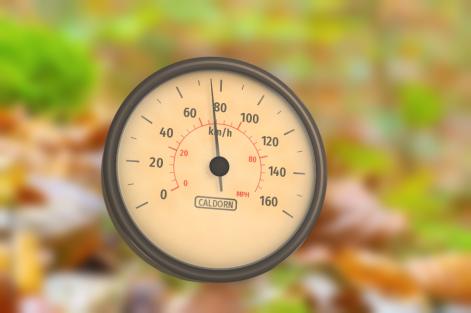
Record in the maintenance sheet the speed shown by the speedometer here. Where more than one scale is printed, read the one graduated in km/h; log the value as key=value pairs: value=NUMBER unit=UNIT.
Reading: value=75 unit=km/h
